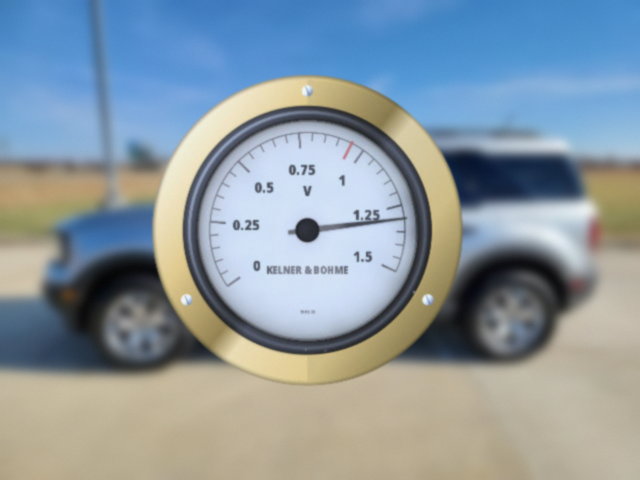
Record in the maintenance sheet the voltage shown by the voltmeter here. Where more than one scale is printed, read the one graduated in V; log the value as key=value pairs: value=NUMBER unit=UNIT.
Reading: value=1.3 unit=V
